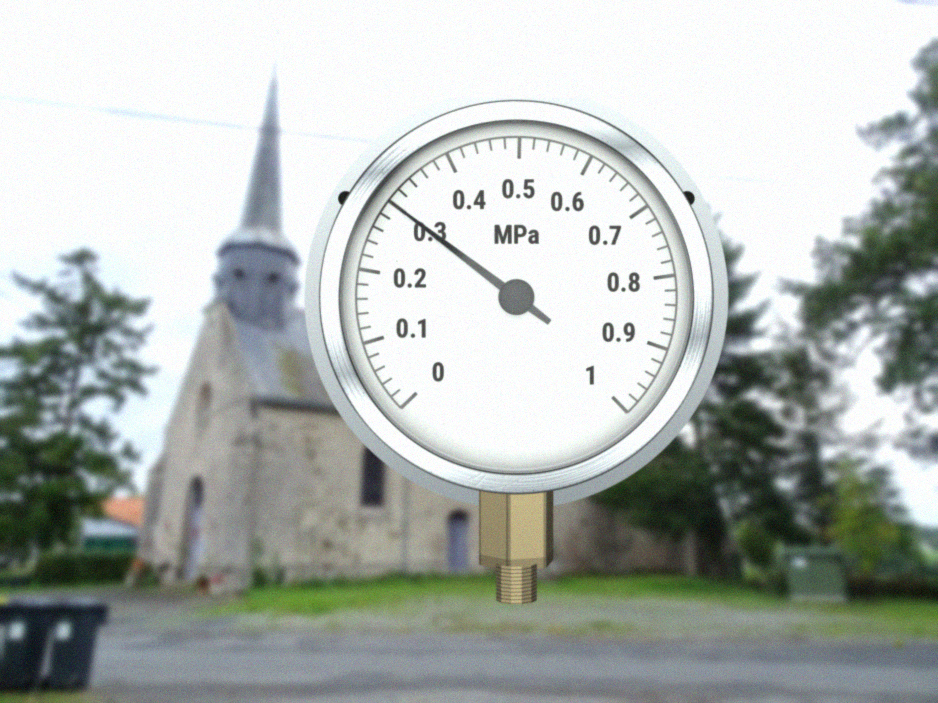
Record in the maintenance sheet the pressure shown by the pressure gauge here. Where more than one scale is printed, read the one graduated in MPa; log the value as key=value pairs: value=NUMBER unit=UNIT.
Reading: value=0.3 unit=MPa
